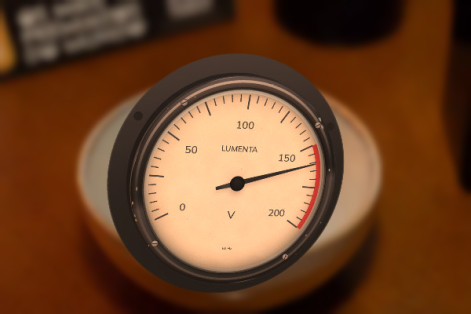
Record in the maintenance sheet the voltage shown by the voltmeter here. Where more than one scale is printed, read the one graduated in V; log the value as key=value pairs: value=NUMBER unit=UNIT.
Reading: value=160 unit=V
